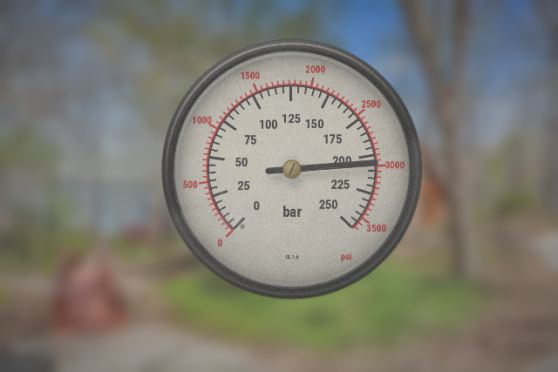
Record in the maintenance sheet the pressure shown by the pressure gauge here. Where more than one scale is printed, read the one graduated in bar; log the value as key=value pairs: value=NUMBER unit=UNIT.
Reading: value=205 unit=bar
